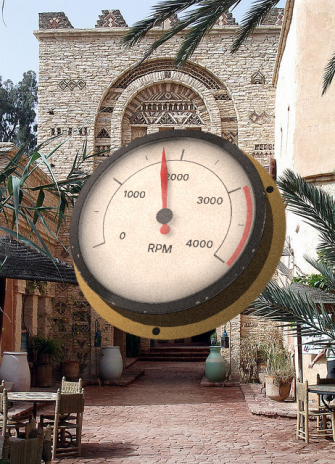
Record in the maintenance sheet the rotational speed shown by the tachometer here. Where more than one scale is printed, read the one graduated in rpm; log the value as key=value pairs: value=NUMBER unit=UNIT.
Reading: value=1750 unit=rpm
